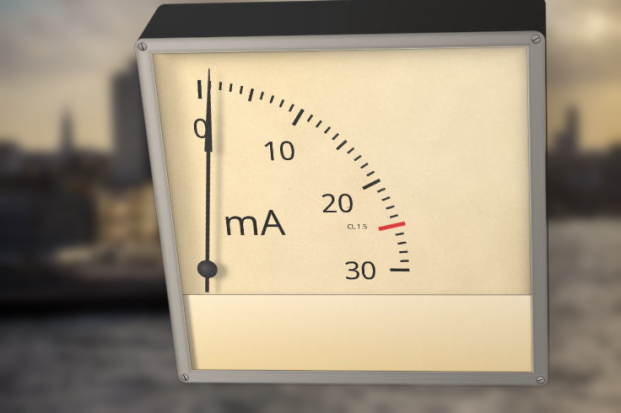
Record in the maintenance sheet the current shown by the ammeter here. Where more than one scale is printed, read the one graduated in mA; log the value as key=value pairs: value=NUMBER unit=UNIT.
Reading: value=1 unit=mA
